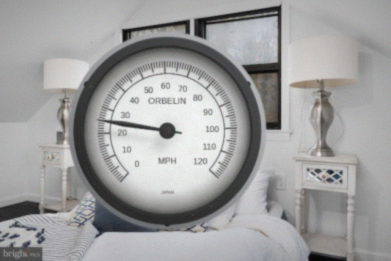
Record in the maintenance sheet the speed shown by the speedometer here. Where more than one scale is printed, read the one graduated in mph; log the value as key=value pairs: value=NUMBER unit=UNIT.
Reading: value=25 unit=mph
